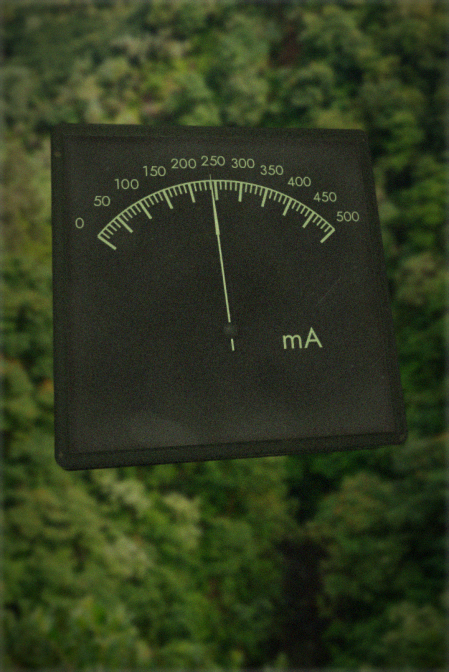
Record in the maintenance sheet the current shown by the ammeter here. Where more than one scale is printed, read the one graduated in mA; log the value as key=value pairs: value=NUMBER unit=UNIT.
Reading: value=240 unit=mA
